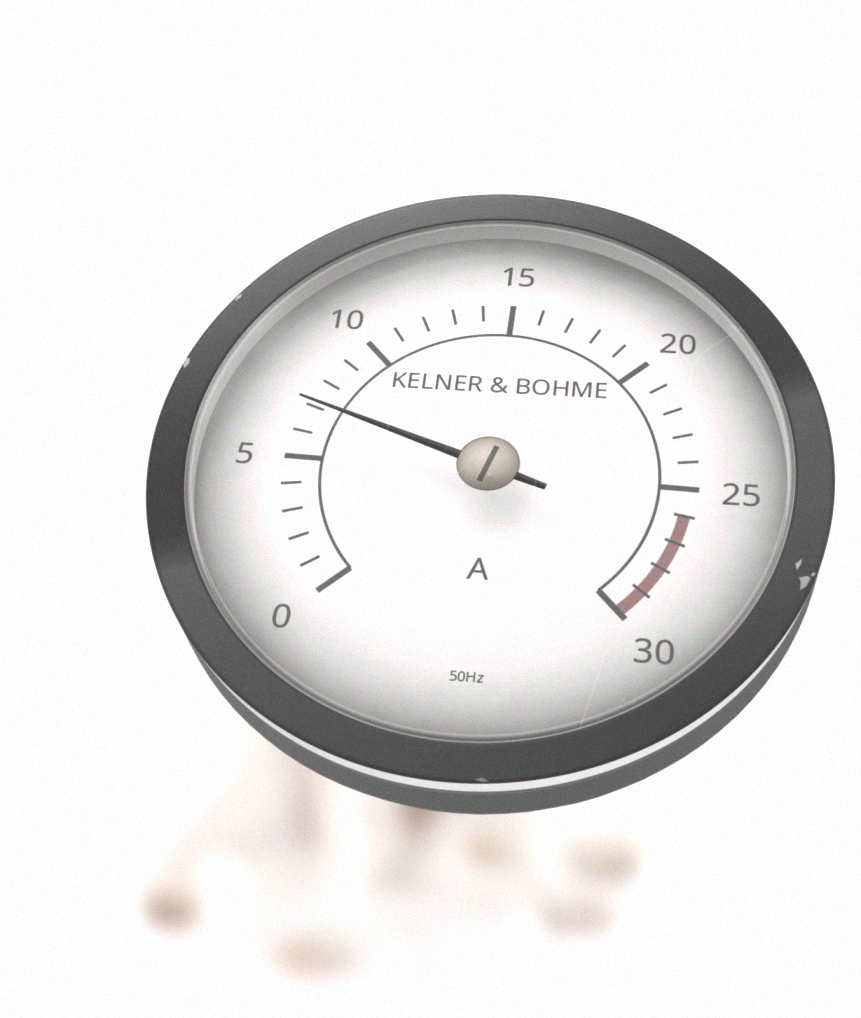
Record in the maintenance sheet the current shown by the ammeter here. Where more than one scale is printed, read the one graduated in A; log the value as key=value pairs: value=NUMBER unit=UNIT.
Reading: value=7 unit=A
